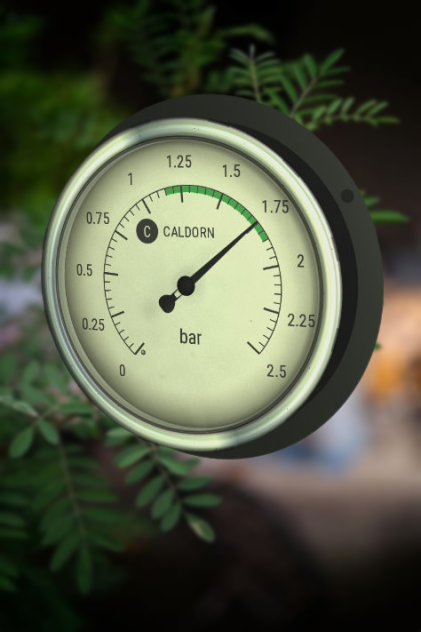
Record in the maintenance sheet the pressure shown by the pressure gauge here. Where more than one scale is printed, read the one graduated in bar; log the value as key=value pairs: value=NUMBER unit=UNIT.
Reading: value=1.75 unit=bar
